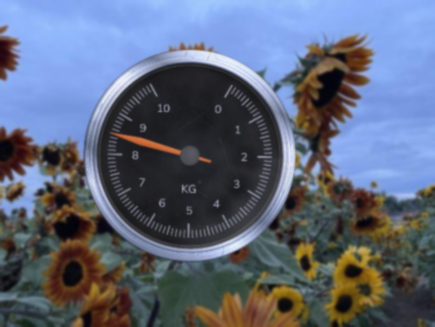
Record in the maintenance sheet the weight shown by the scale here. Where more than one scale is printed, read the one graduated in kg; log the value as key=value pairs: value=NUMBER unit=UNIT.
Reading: value=8.5 unit=kg
